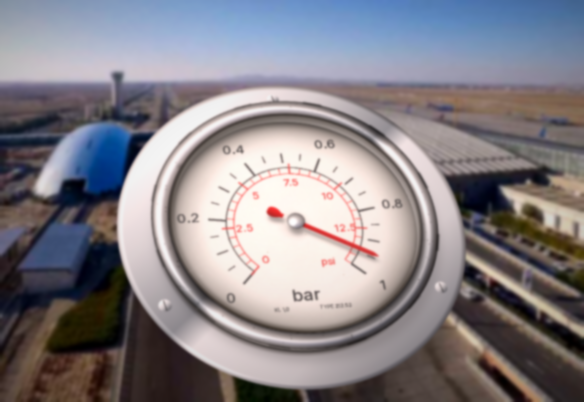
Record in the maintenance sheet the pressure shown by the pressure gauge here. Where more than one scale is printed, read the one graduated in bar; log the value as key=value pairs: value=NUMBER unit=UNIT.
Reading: value=0.95 unit=bar
